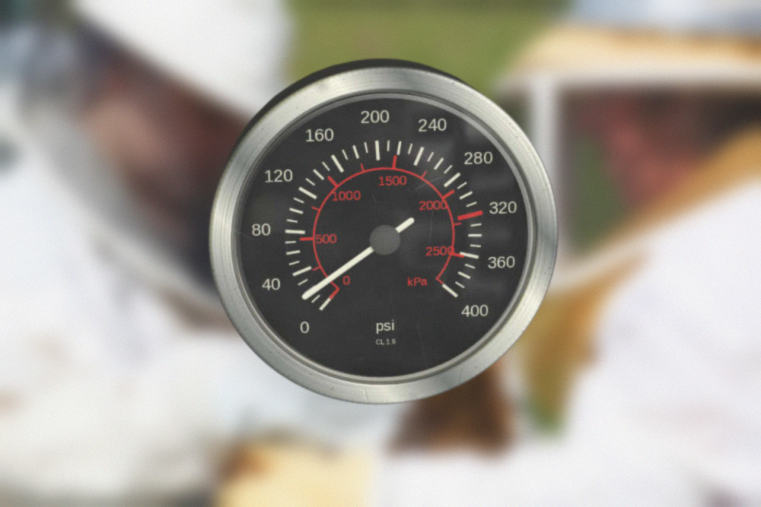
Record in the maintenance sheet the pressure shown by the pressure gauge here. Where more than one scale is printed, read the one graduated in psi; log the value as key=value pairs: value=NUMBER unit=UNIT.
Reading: value=20 unit=psi
